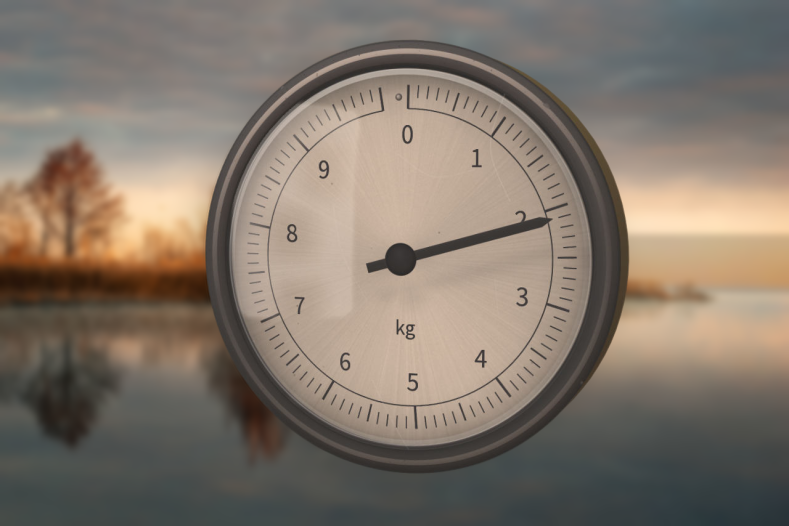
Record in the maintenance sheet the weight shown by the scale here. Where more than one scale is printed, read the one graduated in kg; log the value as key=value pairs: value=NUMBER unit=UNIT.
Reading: value=2.1 unit=kg
